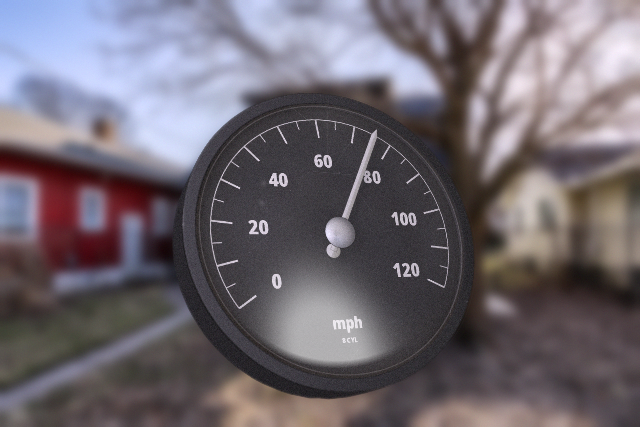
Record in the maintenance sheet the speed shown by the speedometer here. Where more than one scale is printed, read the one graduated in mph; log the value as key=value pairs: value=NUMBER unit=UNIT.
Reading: value=75 unit=mph
